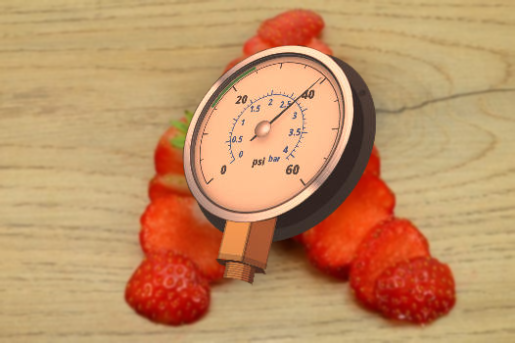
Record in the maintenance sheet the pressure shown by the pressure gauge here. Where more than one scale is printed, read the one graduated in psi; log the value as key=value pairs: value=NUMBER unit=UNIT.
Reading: value=40 unit=psi
